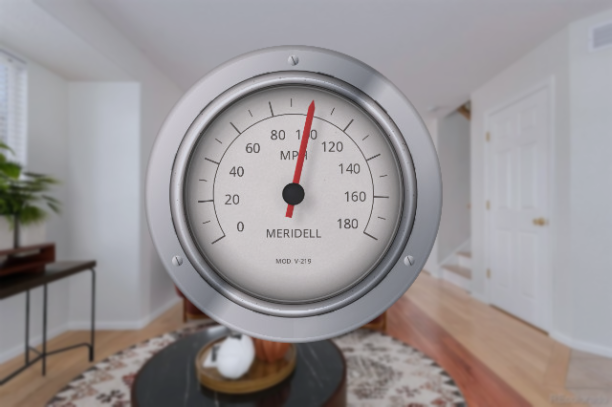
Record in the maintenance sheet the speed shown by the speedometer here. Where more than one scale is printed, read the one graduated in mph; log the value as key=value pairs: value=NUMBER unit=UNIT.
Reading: value=100 unit=mph
